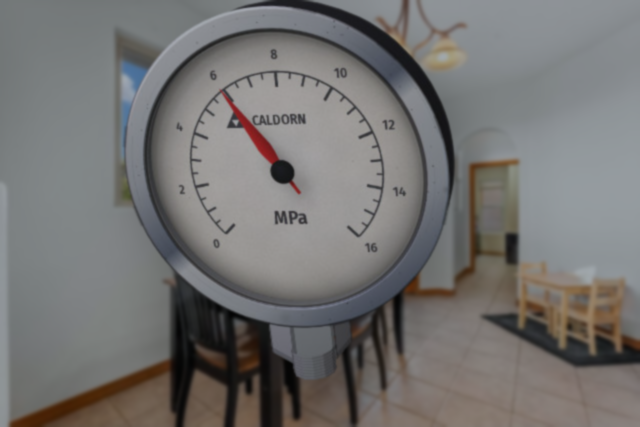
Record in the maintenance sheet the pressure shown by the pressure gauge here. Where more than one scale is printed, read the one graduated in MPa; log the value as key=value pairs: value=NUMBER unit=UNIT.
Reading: value=6 unit=MPa
